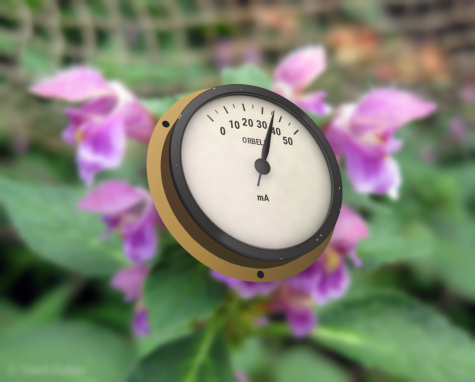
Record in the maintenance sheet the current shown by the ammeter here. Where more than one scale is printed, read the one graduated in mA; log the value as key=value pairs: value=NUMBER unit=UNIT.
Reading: value=35 unit=mA
